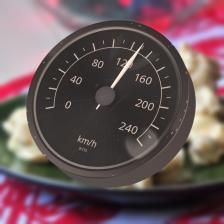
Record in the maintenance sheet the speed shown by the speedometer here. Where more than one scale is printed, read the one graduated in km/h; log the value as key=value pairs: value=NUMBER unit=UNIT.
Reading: value=130 unit=km/h
